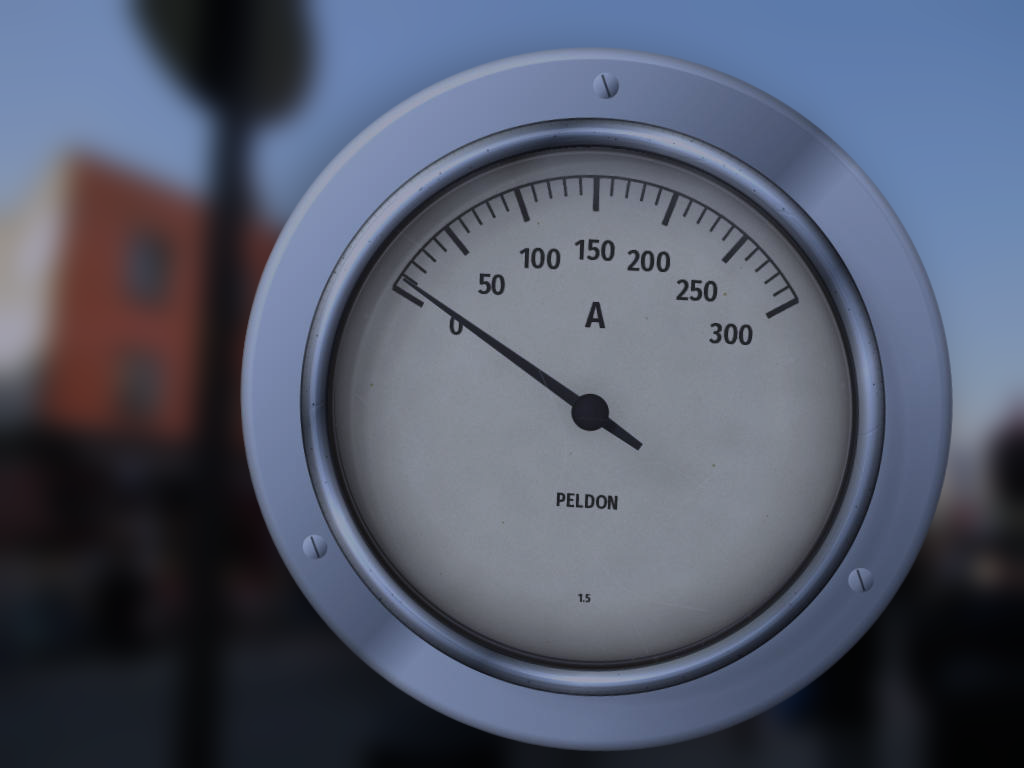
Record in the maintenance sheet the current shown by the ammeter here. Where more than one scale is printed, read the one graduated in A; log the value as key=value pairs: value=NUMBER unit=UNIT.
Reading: value=10 unit=A
